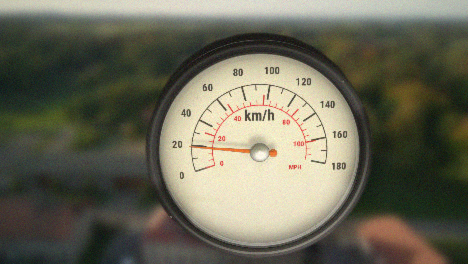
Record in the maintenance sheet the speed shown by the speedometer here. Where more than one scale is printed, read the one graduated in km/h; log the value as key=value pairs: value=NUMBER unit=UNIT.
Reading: value=20 unit=km/h
